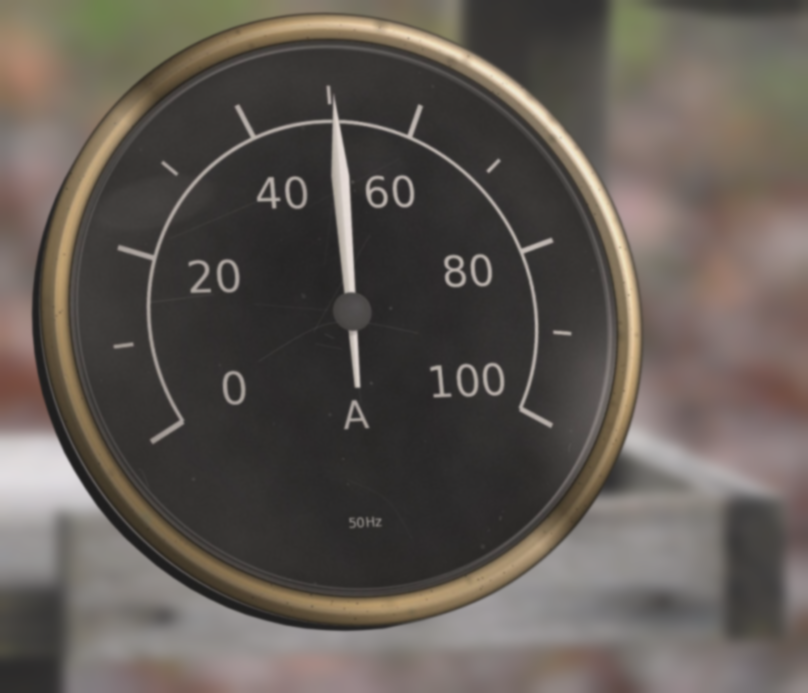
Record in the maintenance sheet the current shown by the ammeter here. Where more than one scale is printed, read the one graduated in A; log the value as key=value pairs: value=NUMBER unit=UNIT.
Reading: value=50 unit=A
